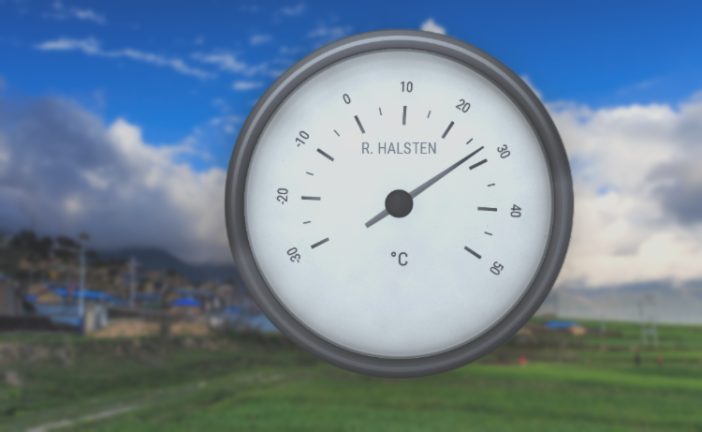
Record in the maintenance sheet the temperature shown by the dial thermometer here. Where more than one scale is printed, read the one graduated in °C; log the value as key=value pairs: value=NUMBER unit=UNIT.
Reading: value=27.5 unit=°C
